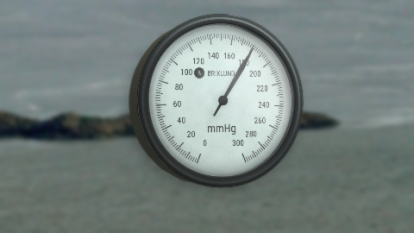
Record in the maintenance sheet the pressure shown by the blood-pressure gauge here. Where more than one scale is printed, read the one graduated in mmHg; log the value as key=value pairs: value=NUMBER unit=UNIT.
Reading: value=180 unit=mmHg
